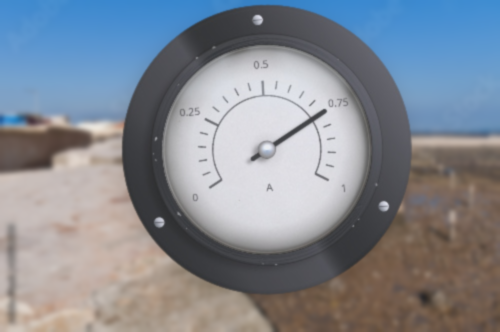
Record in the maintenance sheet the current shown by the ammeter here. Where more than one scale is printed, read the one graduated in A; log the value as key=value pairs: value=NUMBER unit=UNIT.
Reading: value=0.75 unit=A
